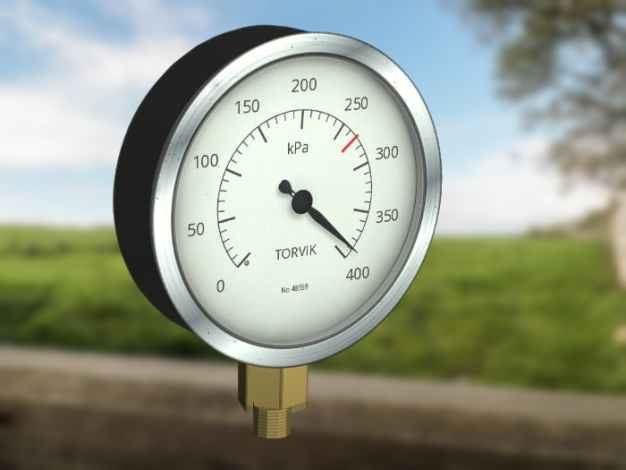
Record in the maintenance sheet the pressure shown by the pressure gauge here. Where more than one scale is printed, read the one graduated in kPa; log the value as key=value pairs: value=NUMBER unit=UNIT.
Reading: value=390 unit=kPa
